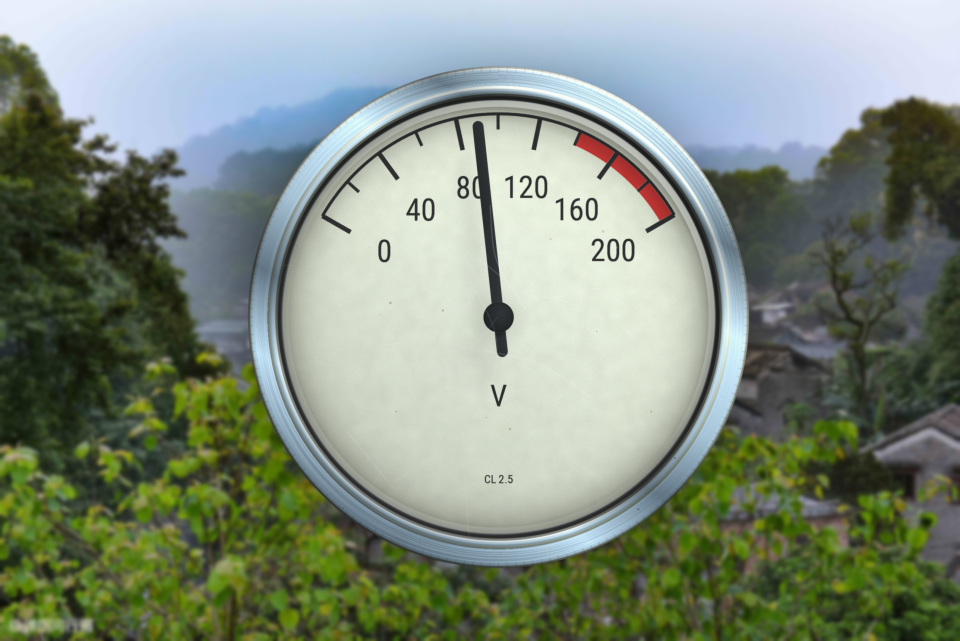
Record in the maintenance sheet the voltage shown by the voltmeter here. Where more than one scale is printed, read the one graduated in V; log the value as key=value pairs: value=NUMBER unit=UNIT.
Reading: value=90 unit=V
